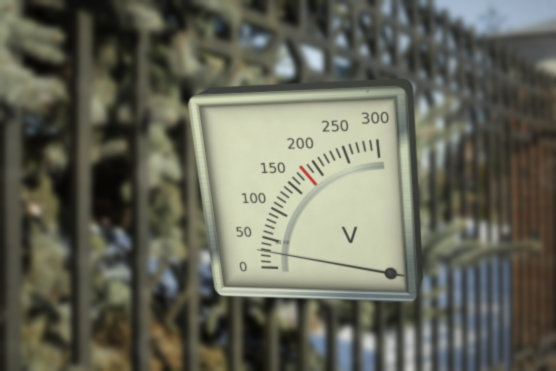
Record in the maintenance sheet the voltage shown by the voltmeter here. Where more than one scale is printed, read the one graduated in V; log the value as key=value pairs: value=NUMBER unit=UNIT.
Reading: value=30 unit=V
